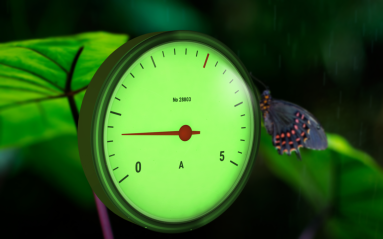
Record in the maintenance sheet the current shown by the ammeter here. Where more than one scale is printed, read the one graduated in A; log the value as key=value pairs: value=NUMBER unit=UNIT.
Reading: value=0.7 unit=A
